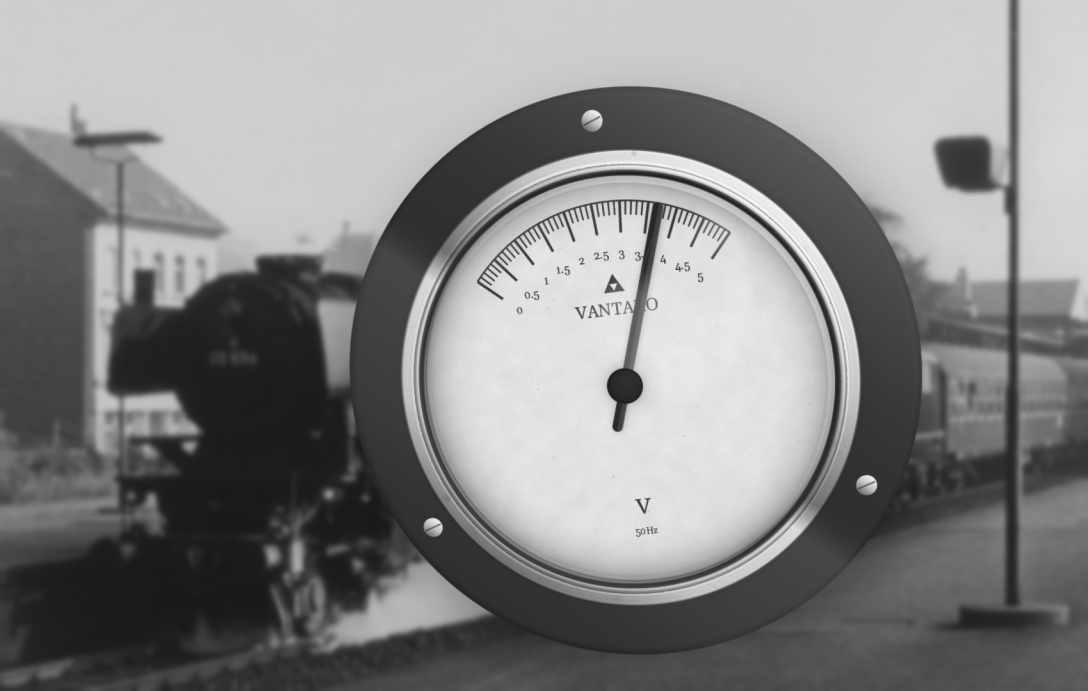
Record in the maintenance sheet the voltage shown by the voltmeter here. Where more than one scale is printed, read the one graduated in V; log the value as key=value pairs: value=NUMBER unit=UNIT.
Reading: value=3.7 unit=V
